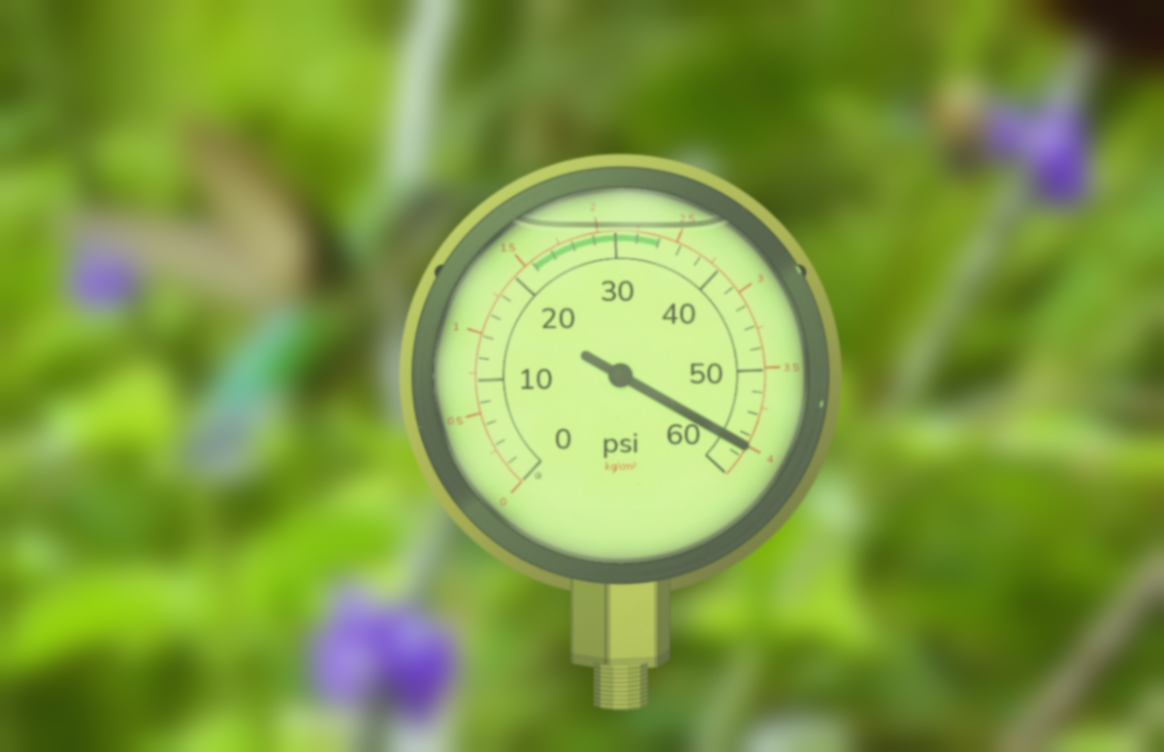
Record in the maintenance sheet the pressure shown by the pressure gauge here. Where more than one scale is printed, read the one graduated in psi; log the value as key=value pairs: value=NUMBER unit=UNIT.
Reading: value=57 unit=psi
